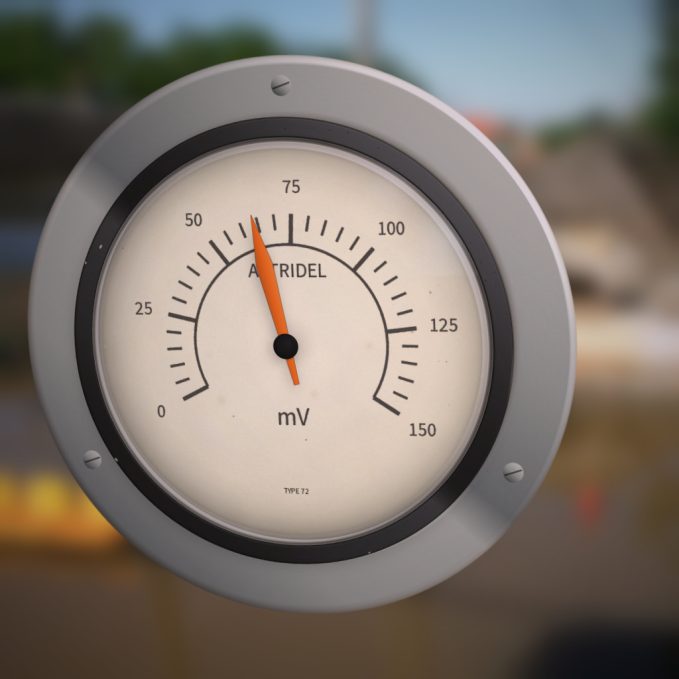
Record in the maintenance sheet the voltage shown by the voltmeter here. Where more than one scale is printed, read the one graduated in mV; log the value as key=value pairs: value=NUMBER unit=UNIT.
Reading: value=65 unit=mV
